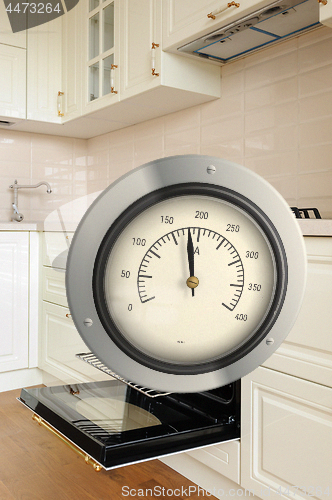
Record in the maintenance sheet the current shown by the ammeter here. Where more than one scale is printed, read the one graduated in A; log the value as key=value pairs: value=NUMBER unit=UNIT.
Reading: value=180 unit=A
